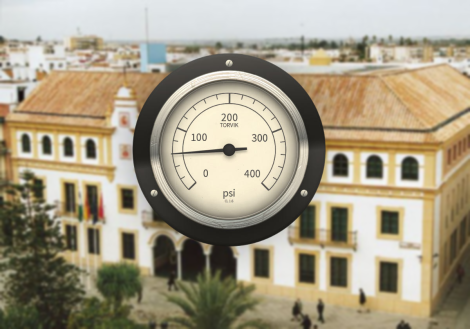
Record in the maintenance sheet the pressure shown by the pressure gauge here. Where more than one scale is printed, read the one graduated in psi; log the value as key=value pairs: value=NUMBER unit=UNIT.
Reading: value=60 unit=psi
